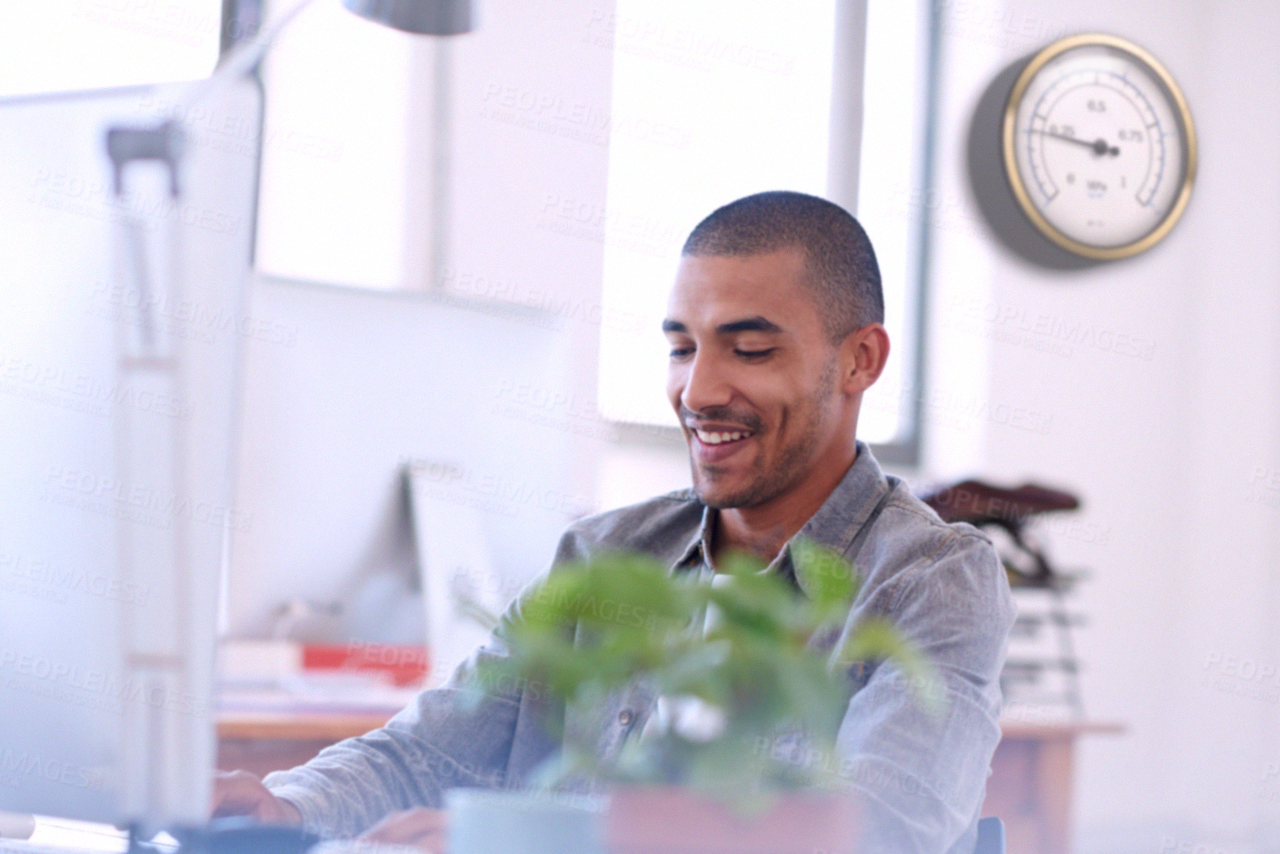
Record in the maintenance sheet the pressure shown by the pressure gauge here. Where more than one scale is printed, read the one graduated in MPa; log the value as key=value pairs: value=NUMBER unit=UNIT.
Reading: value=0.2 unit=MPa
